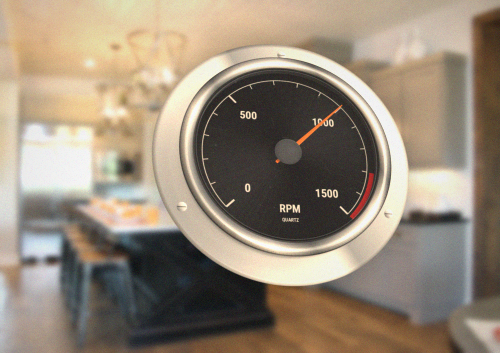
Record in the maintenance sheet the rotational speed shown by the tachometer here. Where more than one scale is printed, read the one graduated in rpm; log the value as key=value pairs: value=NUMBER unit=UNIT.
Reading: value=1000 unit=rpm
